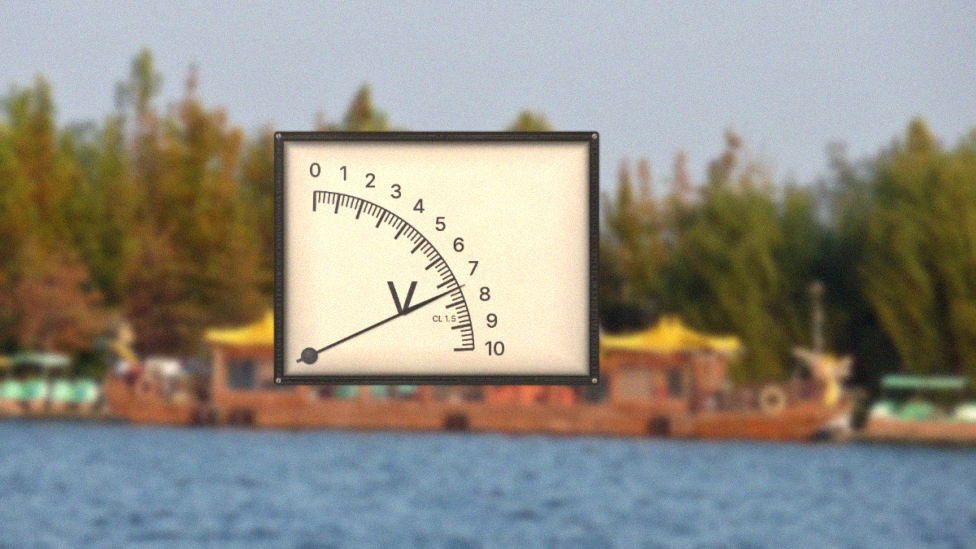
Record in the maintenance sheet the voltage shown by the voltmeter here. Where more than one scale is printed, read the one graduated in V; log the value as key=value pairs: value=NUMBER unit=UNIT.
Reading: value=7.4 unit=V
